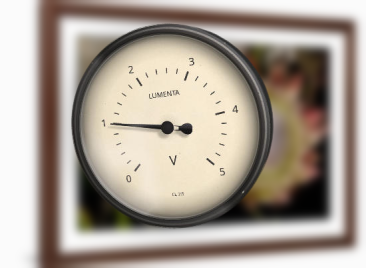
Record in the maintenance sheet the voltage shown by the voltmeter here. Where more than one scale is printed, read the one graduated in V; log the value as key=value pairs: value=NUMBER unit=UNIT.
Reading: value=1 unit=V
